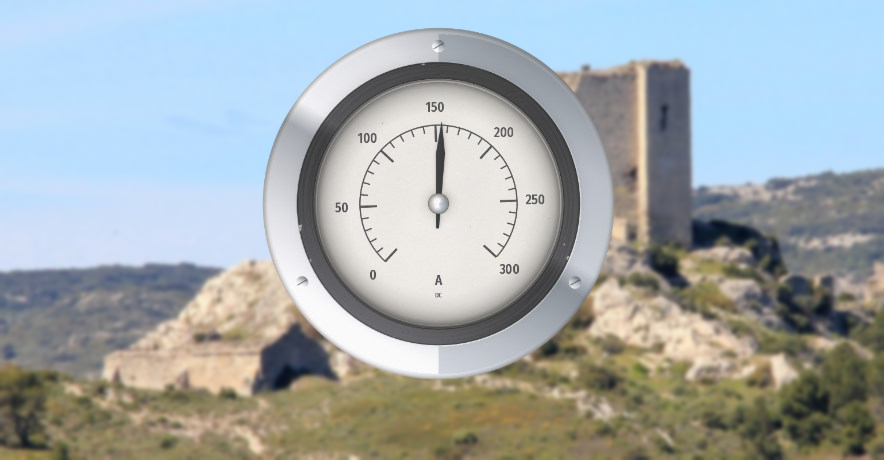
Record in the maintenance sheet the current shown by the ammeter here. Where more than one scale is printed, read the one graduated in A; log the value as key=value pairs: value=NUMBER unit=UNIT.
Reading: value=155 unit=A
